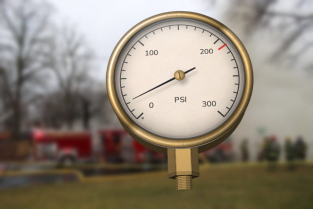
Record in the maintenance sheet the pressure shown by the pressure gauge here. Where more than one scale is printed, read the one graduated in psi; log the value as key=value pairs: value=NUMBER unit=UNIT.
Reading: value=20 unit=psi
